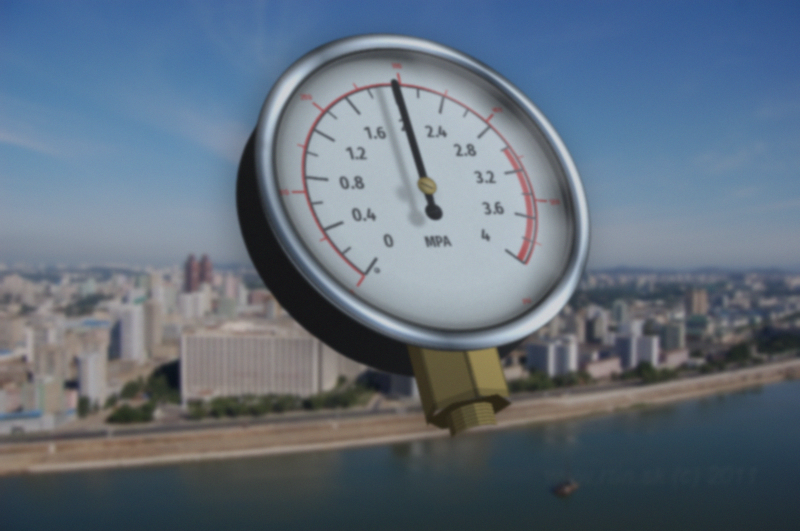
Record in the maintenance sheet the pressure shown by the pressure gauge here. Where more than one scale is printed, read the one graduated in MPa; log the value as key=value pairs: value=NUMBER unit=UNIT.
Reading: value=2 unit=MPa
